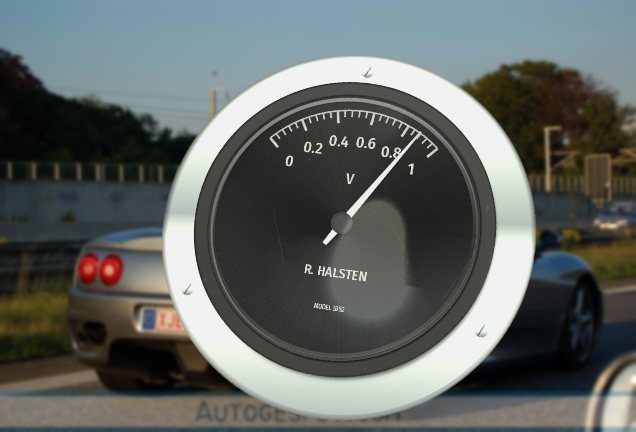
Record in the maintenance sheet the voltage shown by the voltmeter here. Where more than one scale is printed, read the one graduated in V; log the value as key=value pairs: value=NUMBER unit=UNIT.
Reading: value=0.88 unit=V
